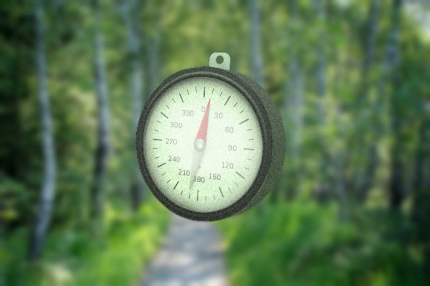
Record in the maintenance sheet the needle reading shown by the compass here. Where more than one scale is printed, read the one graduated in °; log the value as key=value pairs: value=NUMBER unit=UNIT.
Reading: value=10 unit=°
